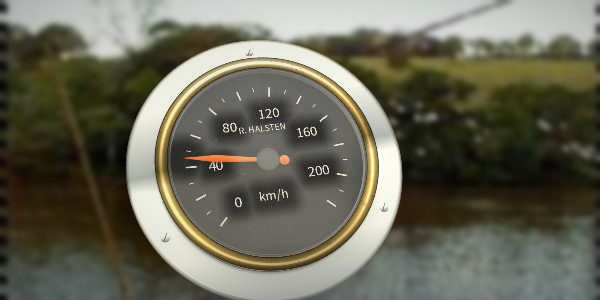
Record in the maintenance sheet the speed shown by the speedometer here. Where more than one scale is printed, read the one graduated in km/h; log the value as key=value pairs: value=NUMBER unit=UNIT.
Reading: value=45 unit=km/h
